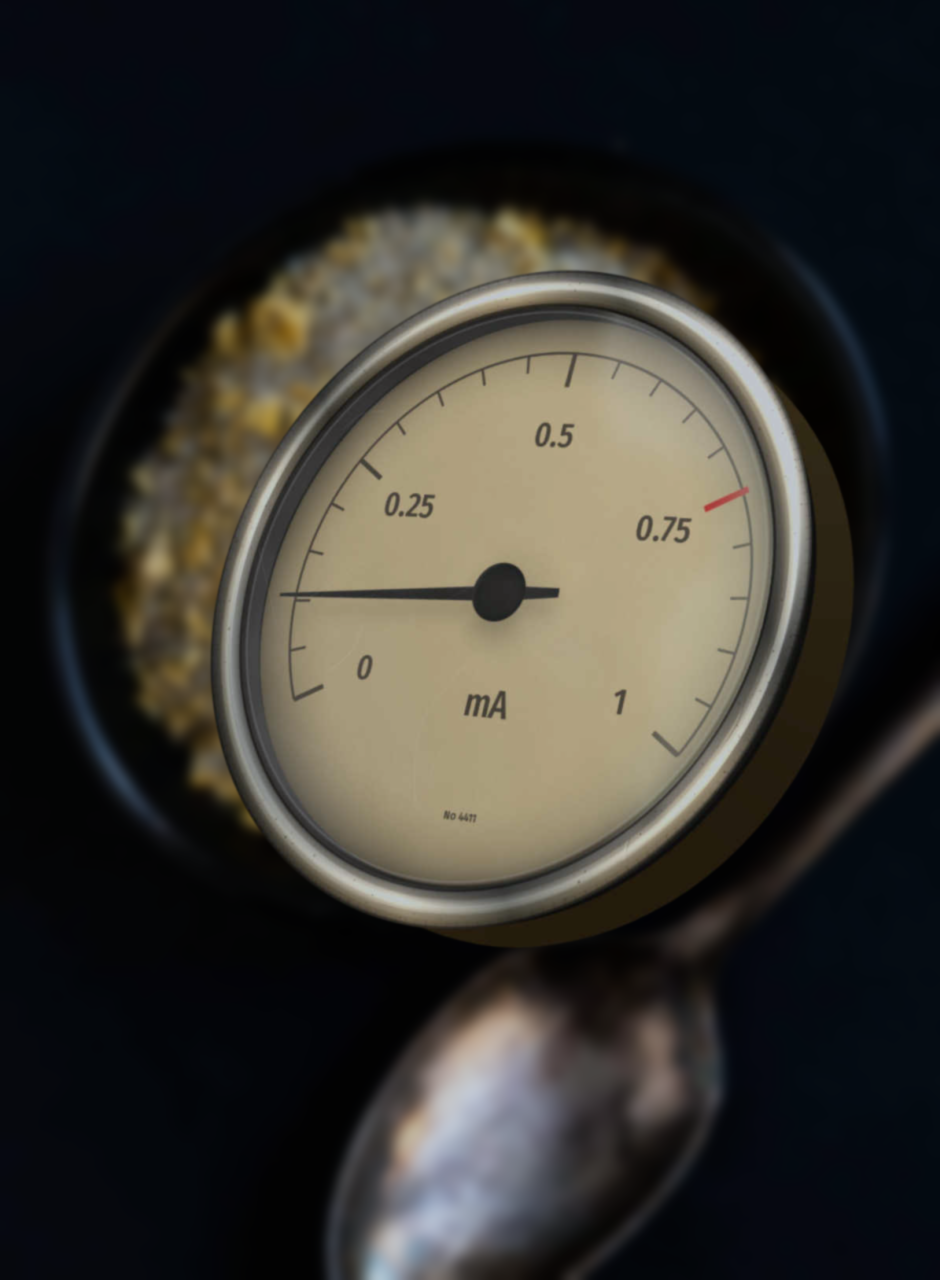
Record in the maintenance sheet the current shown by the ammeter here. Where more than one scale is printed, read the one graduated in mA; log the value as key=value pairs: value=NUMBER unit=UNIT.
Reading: value=0.1 unit=mA
